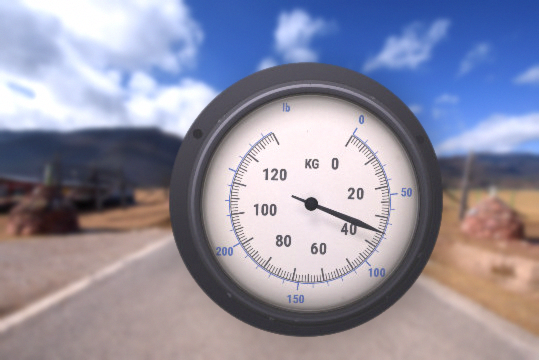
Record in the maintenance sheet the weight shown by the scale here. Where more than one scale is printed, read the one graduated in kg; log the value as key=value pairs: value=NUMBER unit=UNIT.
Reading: value=35 unit=kg
